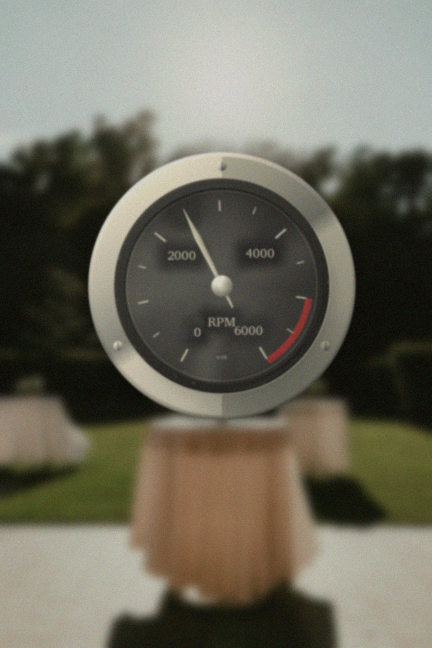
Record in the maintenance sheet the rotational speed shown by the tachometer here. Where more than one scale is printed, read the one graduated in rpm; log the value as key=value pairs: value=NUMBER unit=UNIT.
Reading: value=2500 unit=rpm
